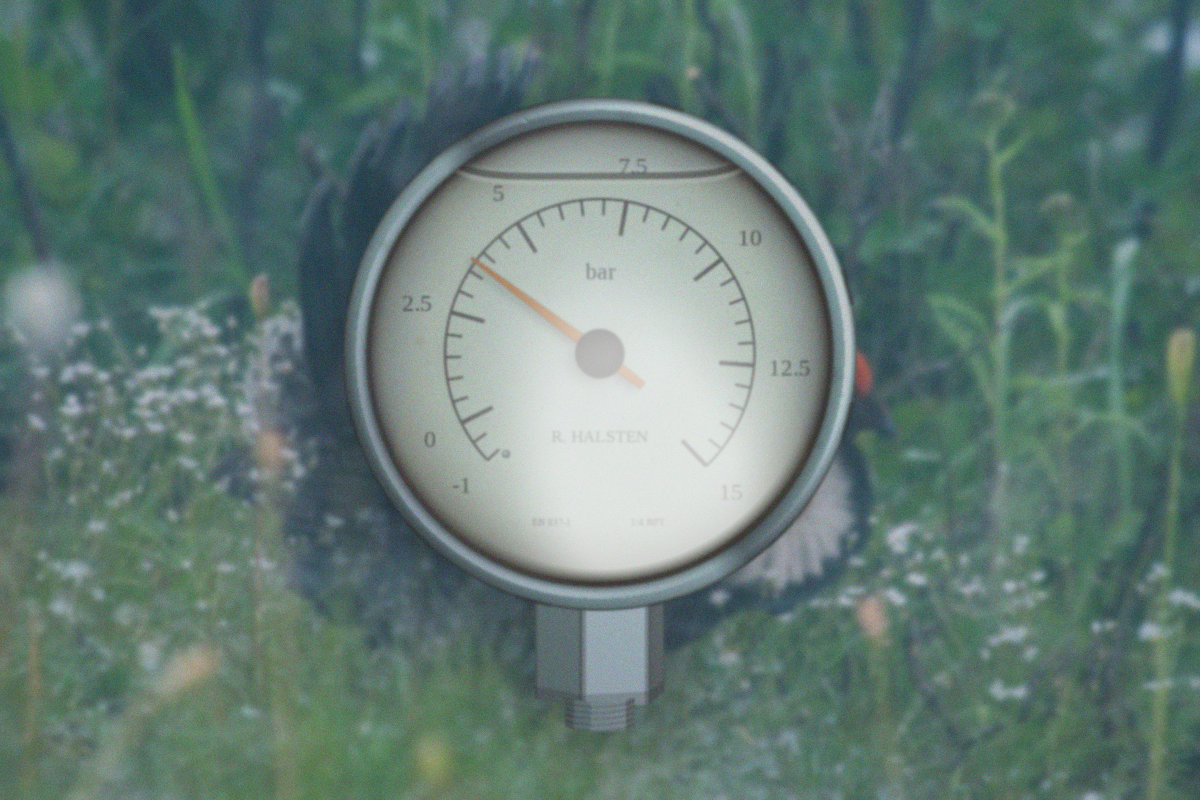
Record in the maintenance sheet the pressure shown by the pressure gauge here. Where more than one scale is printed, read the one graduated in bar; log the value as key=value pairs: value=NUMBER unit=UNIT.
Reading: value=3.75 unit=bar
